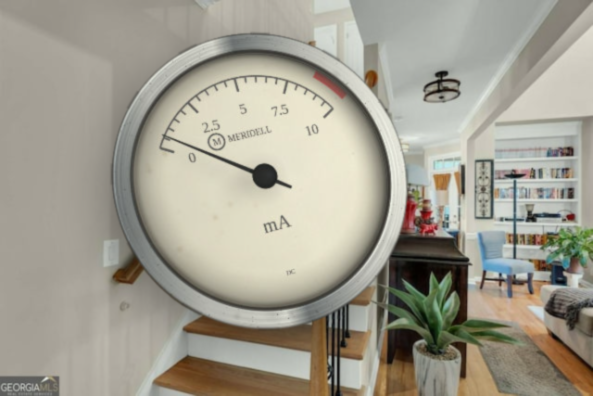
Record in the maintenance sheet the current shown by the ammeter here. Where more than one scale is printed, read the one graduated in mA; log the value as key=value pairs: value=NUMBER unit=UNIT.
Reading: value=0.5 unit=mA
